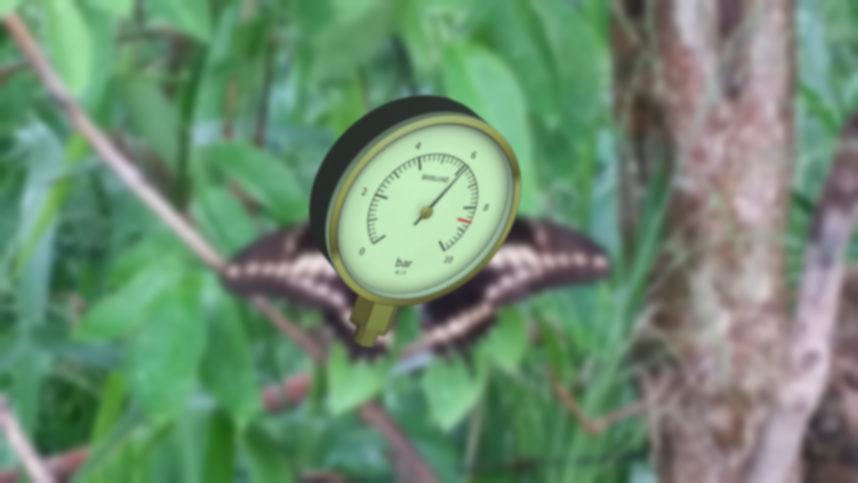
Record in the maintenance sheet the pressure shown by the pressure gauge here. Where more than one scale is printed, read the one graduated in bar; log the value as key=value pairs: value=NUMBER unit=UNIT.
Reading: value=6 unit=bar
